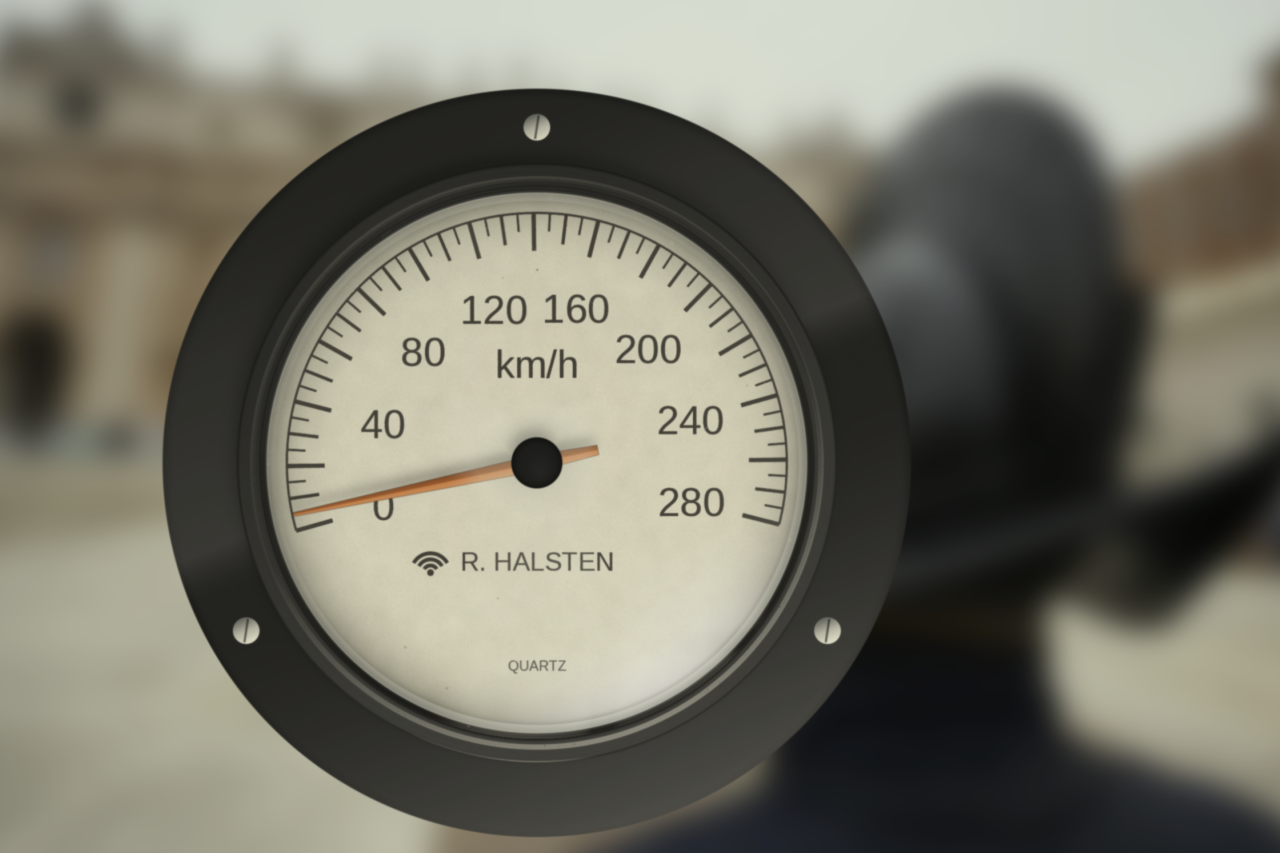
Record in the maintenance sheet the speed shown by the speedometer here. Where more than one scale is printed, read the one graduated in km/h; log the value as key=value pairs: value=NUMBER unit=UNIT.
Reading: value=5 unit=km/h
